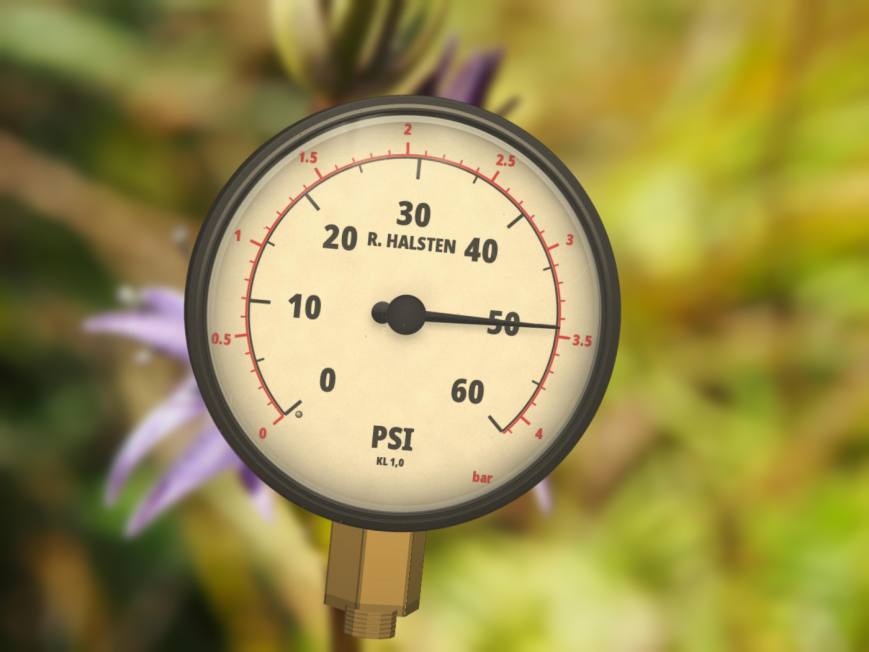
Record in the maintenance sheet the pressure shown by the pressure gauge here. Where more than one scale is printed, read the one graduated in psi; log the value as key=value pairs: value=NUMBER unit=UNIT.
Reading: value=50 unit=psi
